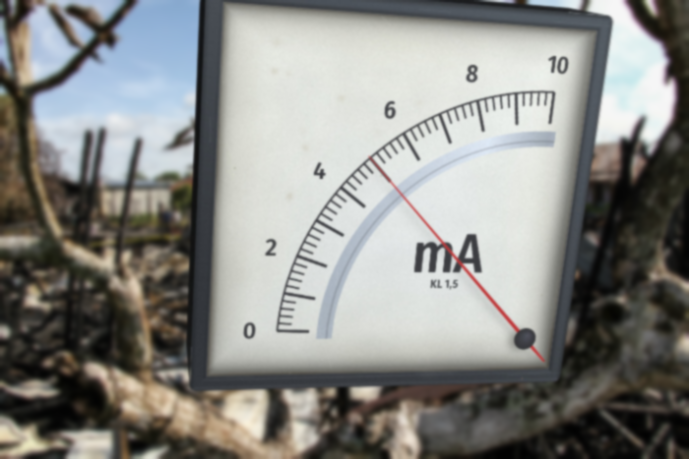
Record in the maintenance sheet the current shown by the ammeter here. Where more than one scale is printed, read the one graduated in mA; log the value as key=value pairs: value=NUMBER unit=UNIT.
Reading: value=5 unit=mA
